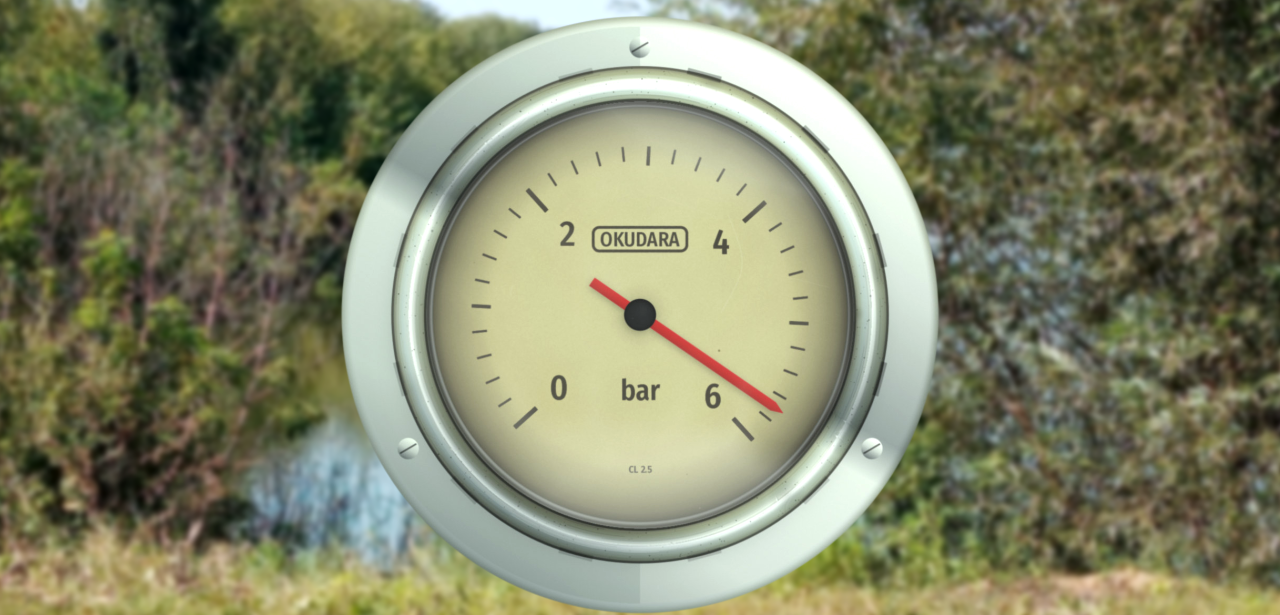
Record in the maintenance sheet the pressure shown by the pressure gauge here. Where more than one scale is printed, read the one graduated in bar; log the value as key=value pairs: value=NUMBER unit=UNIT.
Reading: value=5.7 unit=bar
